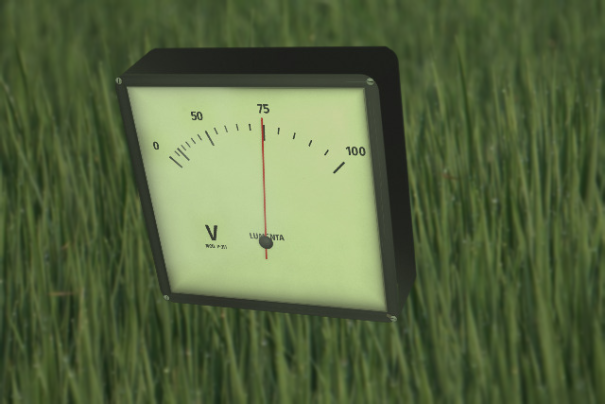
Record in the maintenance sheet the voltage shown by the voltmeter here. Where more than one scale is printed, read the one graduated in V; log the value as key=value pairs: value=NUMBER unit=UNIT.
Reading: value=75 unit=V
